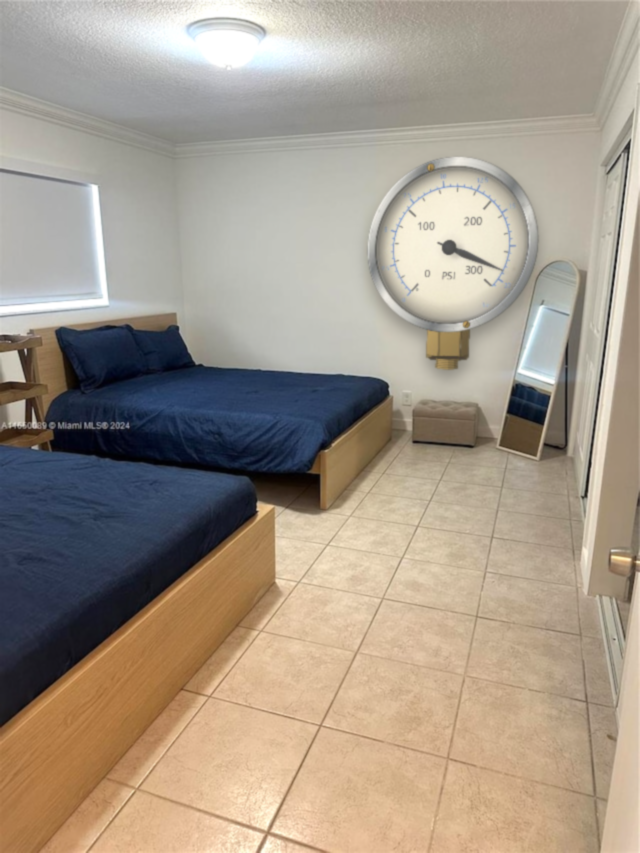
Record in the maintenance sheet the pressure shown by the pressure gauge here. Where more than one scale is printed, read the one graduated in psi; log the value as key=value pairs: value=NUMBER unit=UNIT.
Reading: value=280 unit=psi
